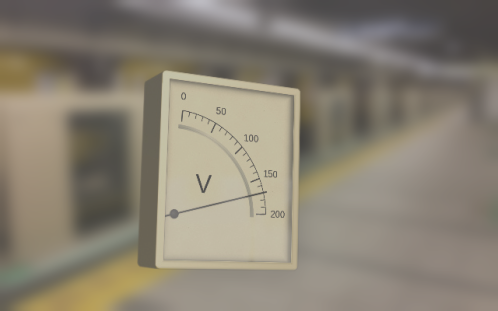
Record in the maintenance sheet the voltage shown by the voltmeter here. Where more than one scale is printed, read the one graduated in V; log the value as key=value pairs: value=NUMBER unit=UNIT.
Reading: value=170 unit=V
